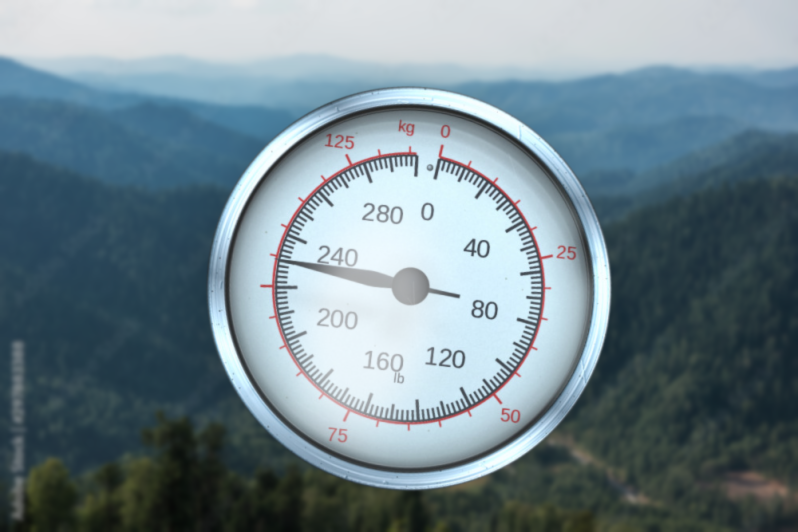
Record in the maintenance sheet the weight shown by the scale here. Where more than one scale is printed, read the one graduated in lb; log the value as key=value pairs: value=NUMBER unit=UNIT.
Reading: value=230 unit=lb
